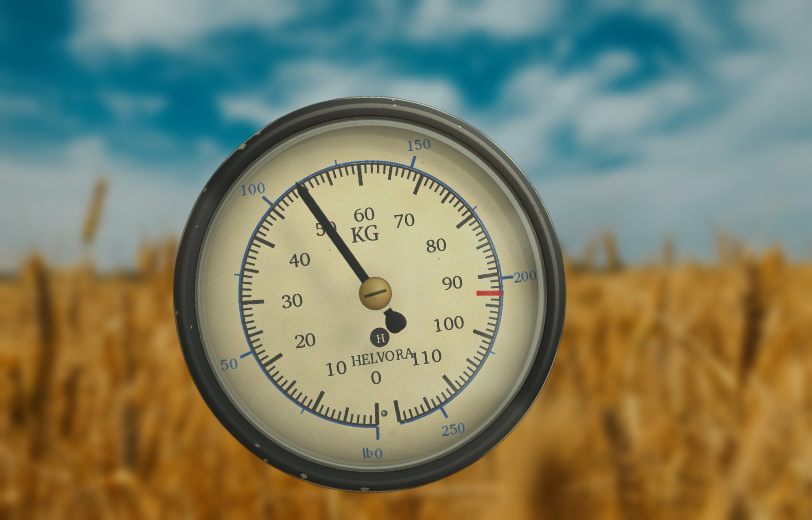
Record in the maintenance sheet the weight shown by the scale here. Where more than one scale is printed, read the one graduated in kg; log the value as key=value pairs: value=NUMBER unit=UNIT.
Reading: value=50 unit=kg
